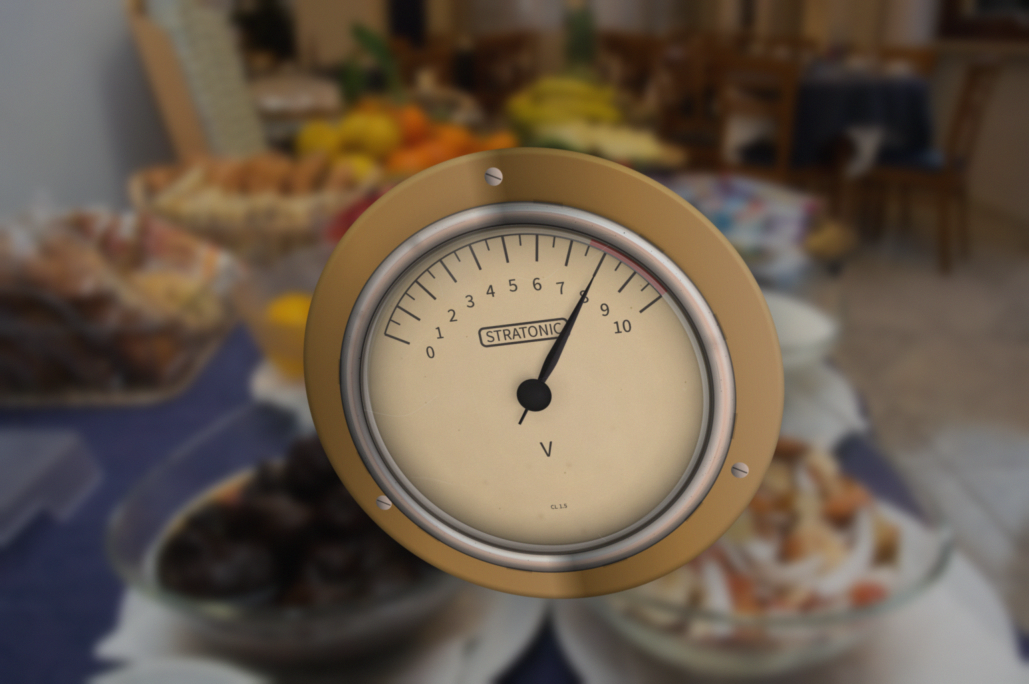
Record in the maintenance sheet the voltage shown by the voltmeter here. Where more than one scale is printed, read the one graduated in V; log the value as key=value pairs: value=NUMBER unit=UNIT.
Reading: value=8 unit=V
